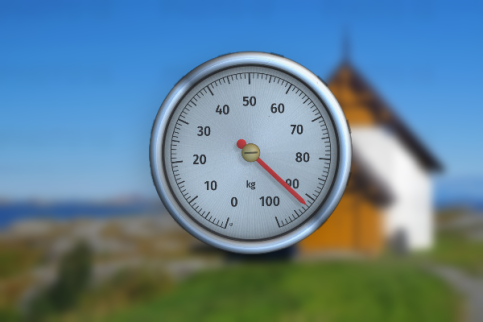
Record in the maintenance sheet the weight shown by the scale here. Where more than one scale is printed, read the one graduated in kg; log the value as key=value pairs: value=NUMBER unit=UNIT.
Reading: value=92 unit=kg
